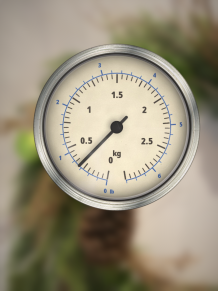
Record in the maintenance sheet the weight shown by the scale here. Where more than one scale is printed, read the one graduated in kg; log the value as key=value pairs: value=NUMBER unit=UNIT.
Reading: value=0.3 unit=kg
